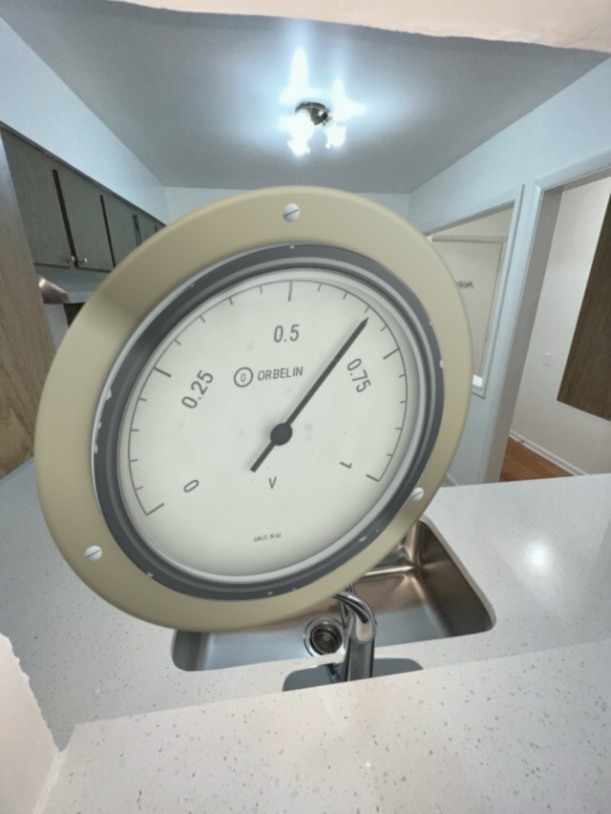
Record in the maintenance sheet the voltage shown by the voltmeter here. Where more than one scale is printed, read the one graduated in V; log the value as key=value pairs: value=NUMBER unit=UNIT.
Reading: value=0.65 unit=V
